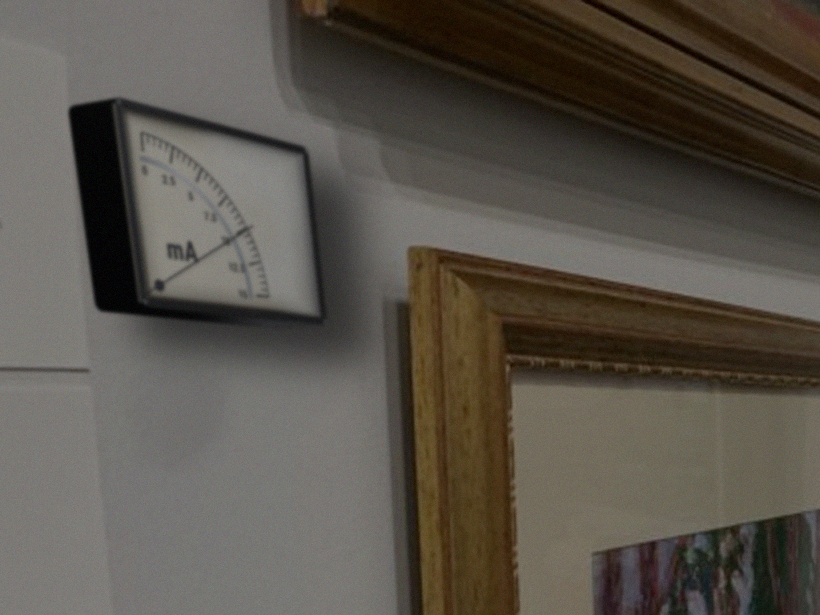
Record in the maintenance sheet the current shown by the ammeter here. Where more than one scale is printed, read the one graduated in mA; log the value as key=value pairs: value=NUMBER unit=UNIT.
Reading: value=10 unit=mA
